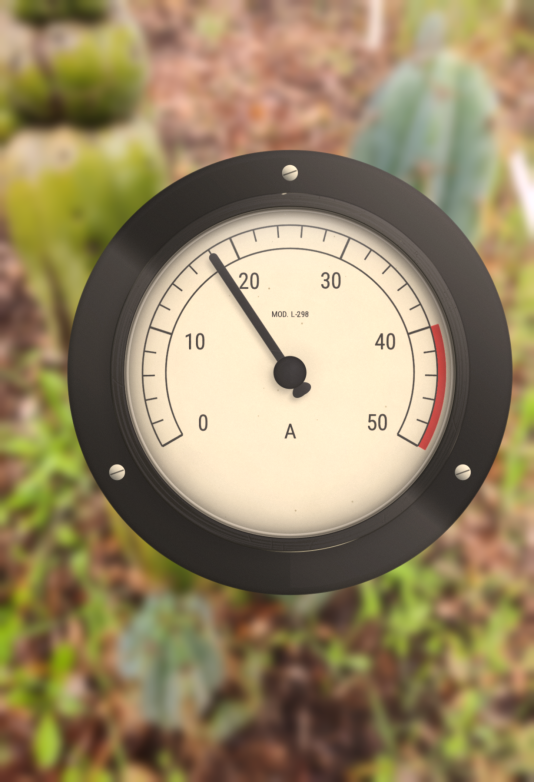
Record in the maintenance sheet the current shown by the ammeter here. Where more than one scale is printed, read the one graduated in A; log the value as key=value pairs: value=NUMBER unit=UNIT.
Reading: value=18 unit=A
